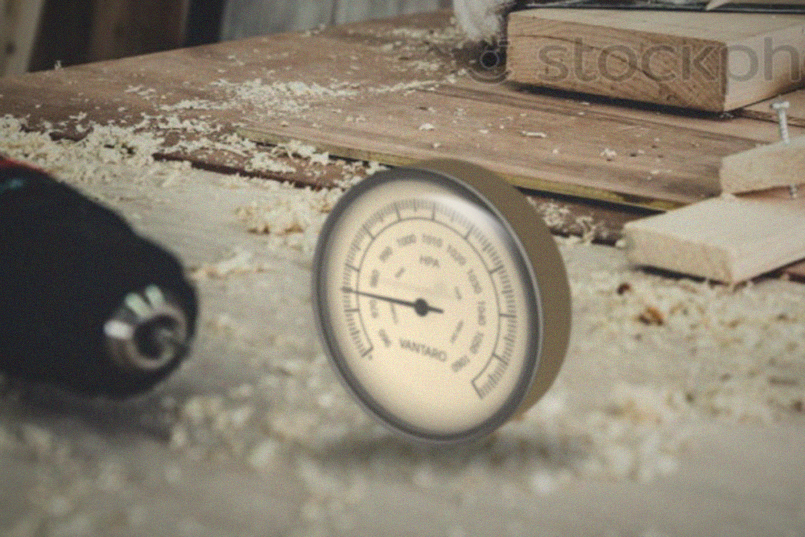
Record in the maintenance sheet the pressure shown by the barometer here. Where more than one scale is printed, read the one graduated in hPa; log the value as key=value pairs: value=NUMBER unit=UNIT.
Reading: value=975 unit=hPa
